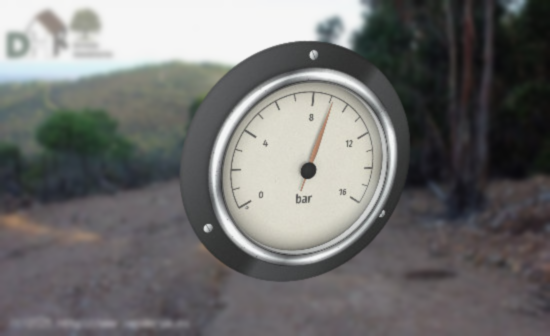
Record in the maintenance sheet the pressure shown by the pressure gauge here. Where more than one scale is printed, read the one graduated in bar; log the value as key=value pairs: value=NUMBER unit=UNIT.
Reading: value=9 unit=bar
